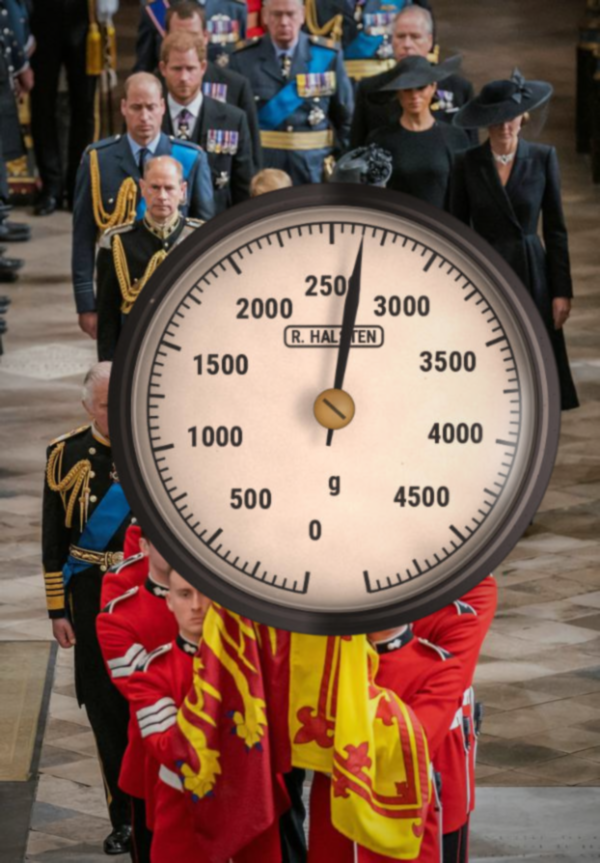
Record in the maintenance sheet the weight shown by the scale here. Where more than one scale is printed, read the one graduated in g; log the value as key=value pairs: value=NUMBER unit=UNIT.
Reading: value=2650 unit=g
